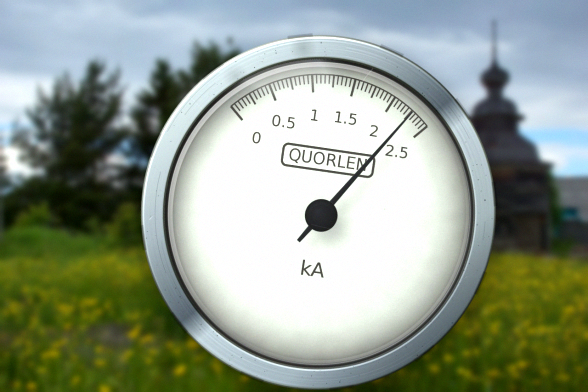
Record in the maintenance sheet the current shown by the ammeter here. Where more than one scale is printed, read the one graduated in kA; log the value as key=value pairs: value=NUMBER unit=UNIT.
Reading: value=2.25 unit=kA
